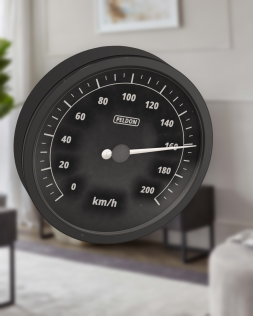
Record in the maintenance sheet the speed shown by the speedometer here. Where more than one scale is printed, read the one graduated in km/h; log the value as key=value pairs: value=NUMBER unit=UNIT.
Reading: value=160 unit=km/h
